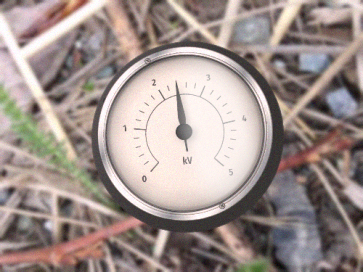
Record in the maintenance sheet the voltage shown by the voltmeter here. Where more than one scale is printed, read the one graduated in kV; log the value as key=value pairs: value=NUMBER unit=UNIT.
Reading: value=2.4 unit=kV
